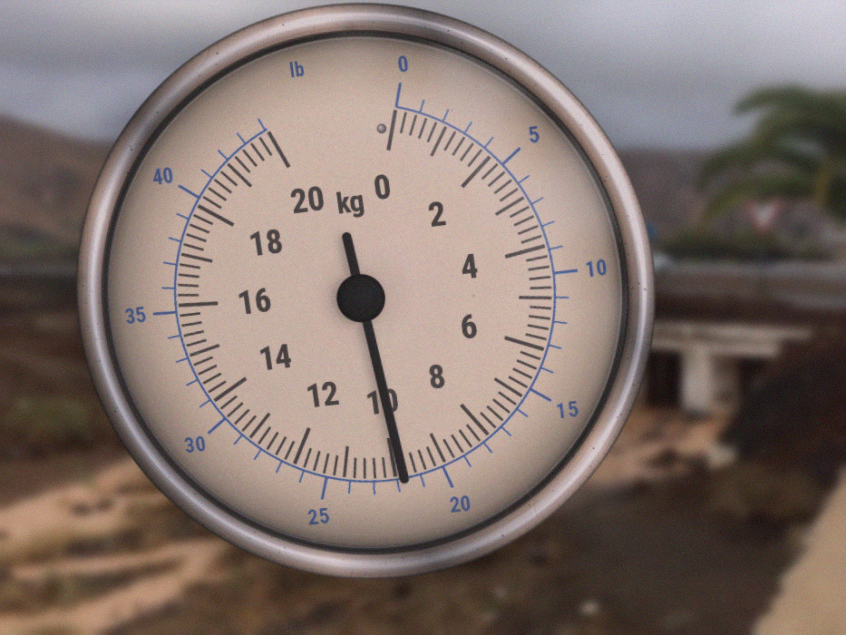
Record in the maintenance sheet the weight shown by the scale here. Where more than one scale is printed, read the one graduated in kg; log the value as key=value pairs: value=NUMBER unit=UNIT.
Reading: value=9.8 unit=kg
